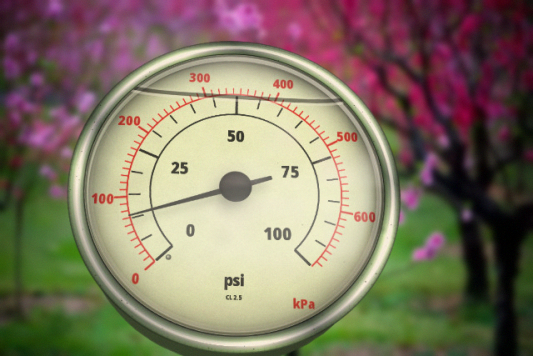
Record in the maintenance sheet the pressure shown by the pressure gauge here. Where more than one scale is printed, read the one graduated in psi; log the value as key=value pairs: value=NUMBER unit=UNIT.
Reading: value=10 unit=psi
